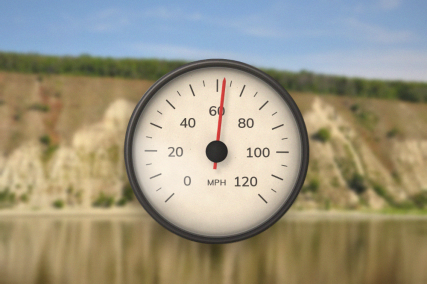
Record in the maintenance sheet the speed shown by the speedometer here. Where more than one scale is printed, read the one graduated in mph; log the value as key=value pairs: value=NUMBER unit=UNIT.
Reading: value=62.5 unit=mph
